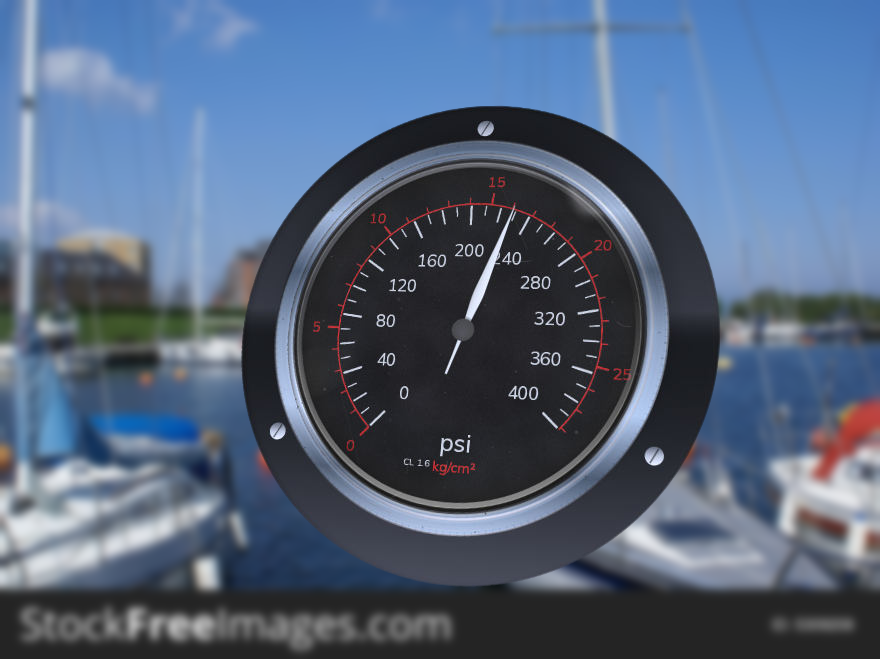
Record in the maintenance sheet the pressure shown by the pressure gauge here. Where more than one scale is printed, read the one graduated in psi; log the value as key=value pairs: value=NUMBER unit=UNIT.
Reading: value=230 unit=psi
